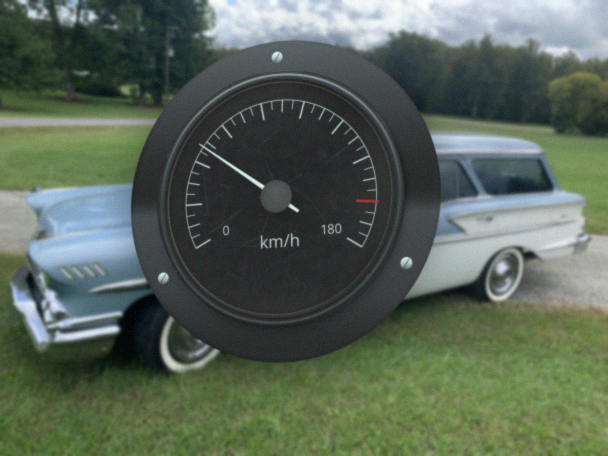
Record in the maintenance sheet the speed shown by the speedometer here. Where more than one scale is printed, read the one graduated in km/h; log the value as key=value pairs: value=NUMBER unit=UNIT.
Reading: value=47.5 unit=km/h
